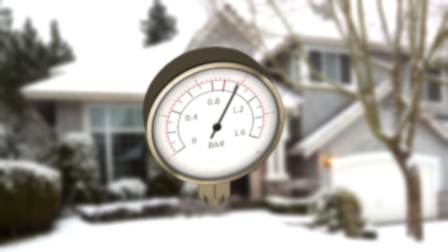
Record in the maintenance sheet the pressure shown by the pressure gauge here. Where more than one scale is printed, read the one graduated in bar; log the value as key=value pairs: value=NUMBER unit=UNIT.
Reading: value=1 unit=bar
